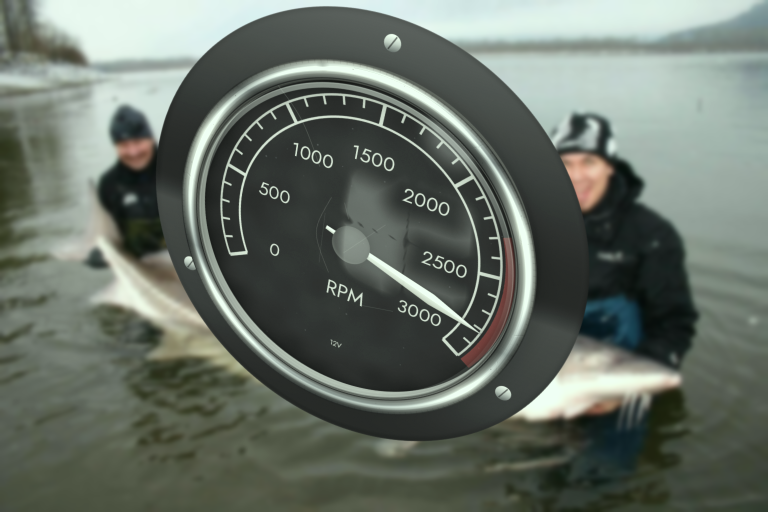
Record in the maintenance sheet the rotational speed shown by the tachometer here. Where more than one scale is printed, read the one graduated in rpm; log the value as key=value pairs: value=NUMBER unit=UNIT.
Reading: value=2800 unit=rpm
